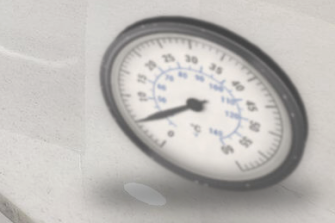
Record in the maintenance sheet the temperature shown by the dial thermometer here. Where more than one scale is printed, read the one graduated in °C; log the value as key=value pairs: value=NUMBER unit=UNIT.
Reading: value=5 unit=°C
